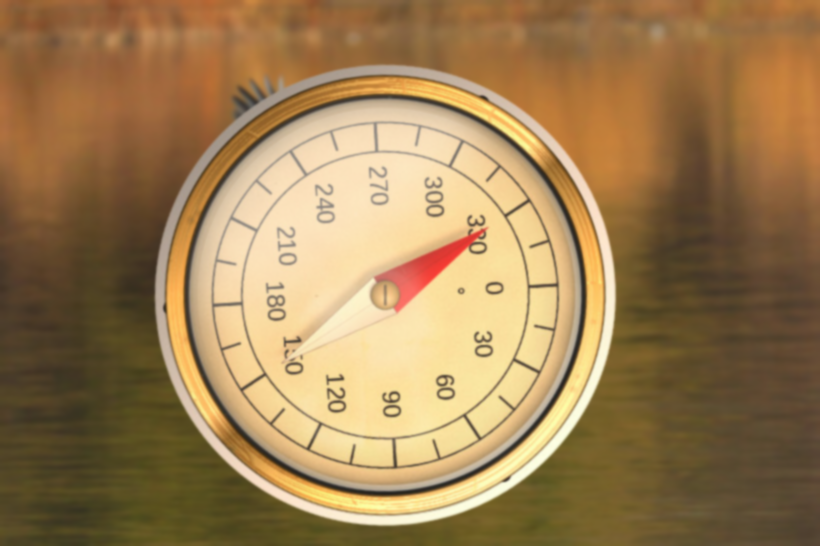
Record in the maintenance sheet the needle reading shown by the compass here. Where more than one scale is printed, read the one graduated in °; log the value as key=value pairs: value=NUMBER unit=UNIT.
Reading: value=330 unit=°
